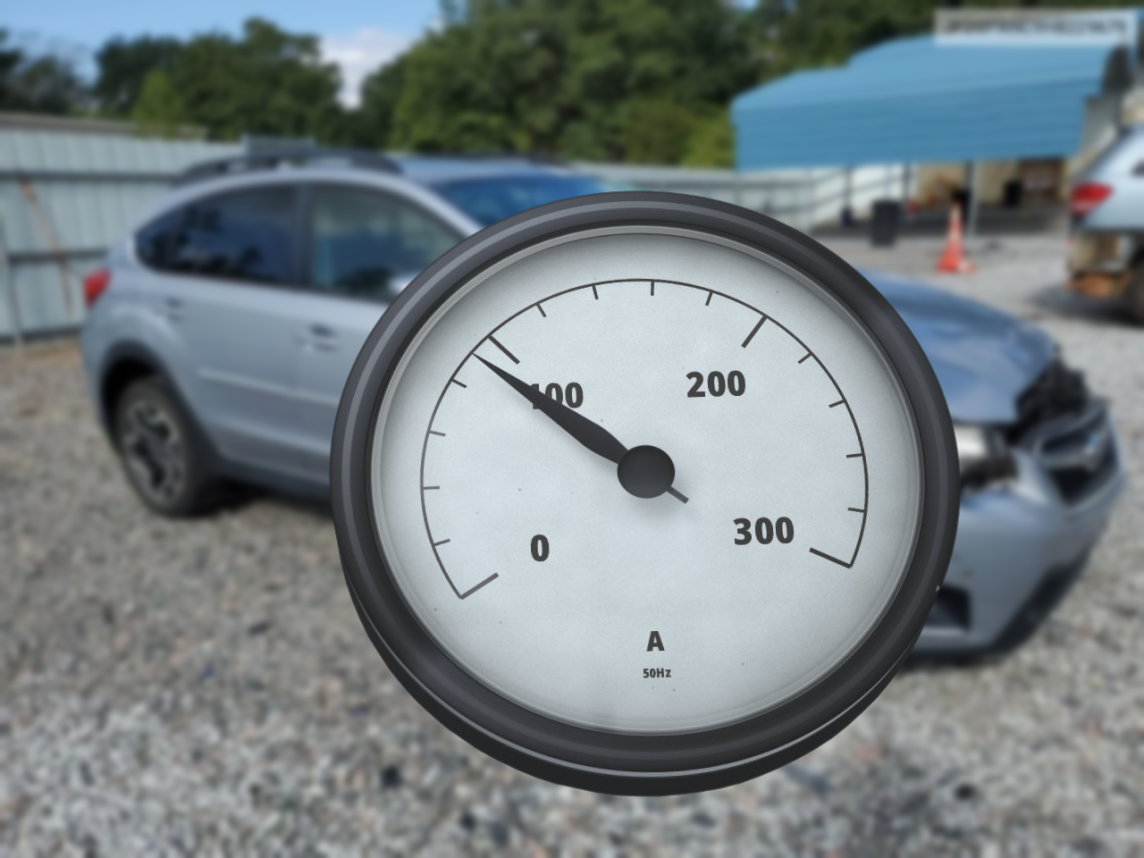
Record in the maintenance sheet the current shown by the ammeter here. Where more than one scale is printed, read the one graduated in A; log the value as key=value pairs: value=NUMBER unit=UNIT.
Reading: value=90 unit=A
